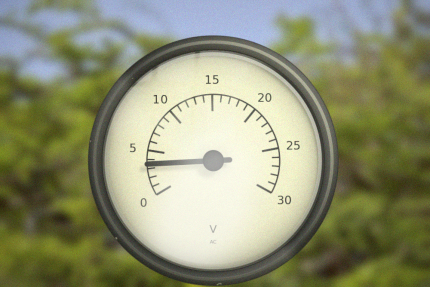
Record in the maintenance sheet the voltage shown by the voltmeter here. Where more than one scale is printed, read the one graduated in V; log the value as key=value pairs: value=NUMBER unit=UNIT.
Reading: value=3.5 unit=V
